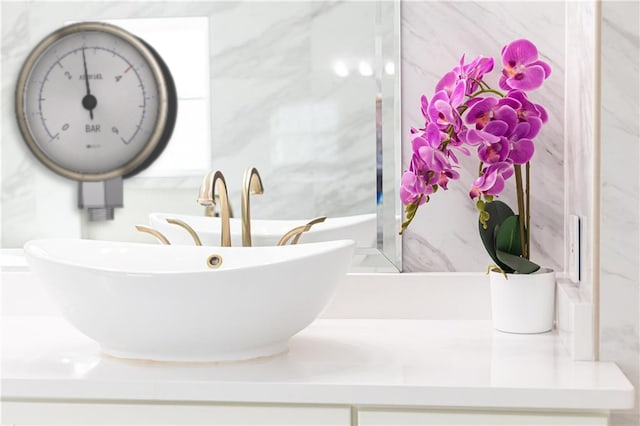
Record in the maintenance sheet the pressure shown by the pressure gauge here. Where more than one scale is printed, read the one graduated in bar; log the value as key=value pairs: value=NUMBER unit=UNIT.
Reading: value=2.75 unit=bar
